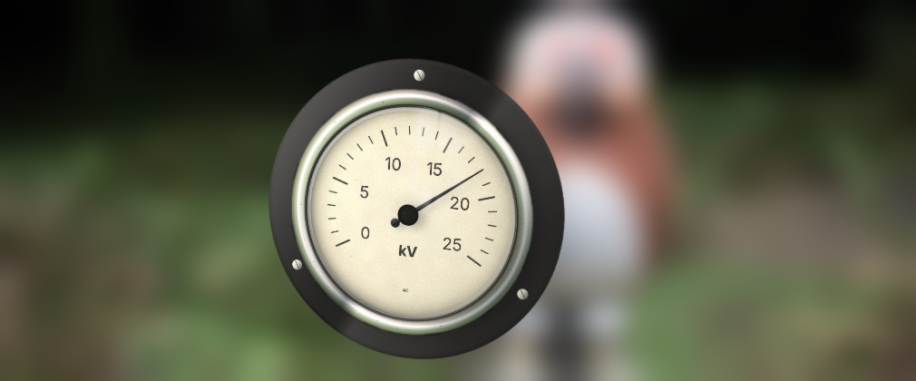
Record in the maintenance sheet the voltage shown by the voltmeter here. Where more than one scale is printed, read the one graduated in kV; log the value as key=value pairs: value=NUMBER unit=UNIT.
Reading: value=18 unit=kV
